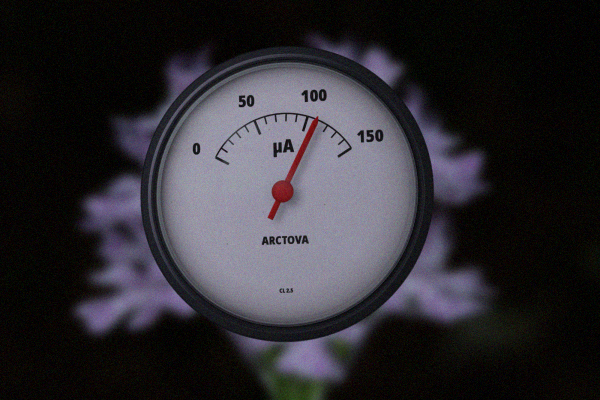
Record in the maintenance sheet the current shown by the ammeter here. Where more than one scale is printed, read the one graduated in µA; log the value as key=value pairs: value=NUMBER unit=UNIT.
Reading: value=110 unit=µA
